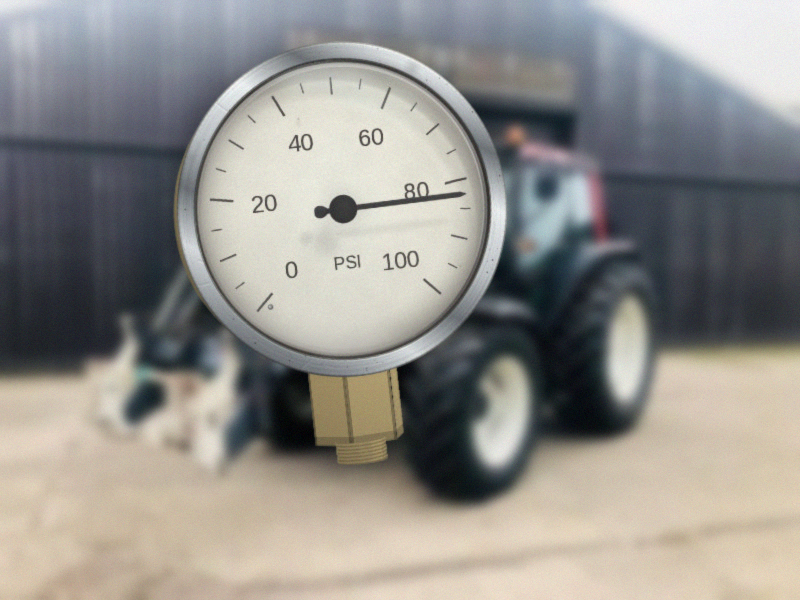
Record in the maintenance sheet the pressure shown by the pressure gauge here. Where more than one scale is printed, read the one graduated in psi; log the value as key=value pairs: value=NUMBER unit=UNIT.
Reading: value=82.5 unit=psi
